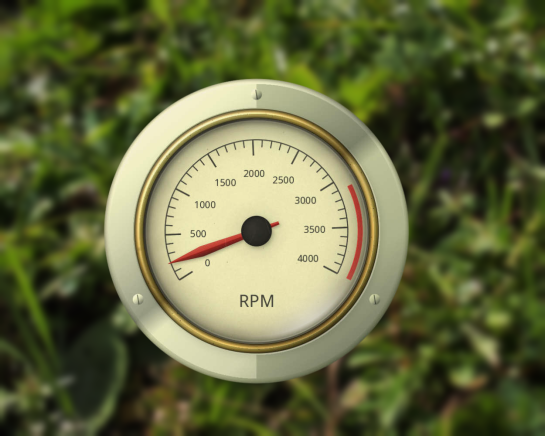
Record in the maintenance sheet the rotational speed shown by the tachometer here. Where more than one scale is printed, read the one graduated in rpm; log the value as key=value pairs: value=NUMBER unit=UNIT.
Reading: value=200 unit=rpm
